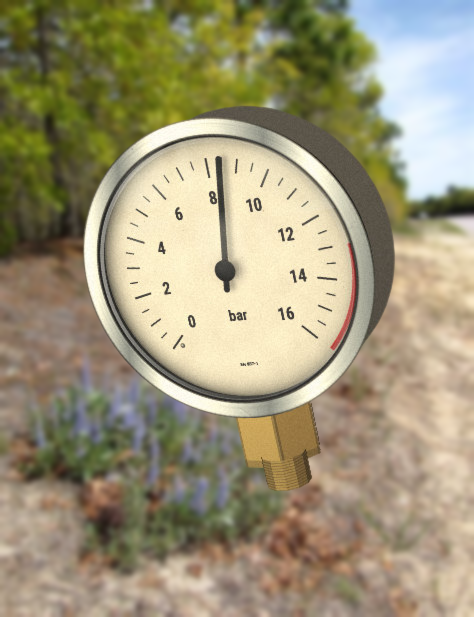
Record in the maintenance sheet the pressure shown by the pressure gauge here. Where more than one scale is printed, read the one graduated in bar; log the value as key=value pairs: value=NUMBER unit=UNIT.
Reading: value=8.5 unit=bar
